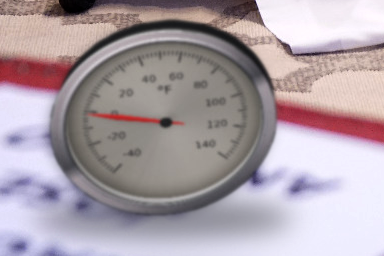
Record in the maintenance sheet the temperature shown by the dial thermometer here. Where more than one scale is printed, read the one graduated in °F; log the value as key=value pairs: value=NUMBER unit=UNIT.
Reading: value=0 unit=°F
